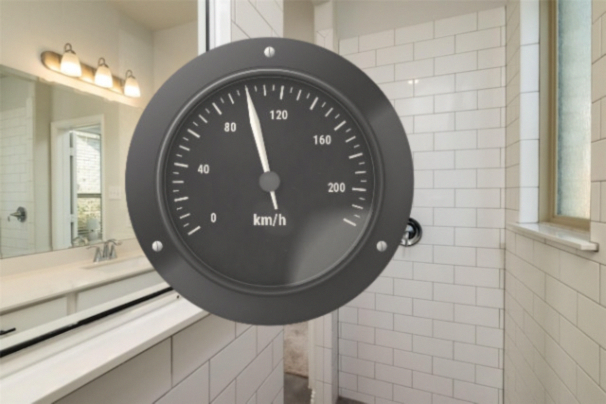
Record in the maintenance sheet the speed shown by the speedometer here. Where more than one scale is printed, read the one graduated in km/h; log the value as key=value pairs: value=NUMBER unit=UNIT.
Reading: value=100 unit=km/h
